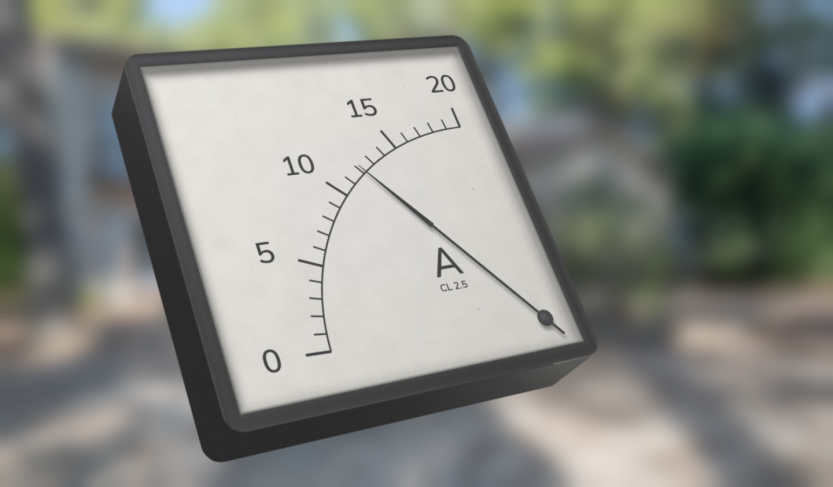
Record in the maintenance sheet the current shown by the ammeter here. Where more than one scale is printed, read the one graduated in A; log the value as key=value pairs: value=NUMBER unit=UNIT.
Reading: value=12 unit=A
